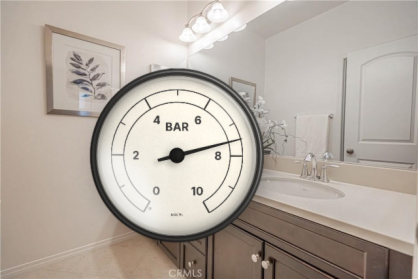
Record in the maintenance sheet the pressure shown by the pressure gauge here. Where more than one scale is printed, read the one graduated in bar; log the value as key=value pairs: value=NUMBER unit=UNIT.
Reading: value=7.5 unit=bar
